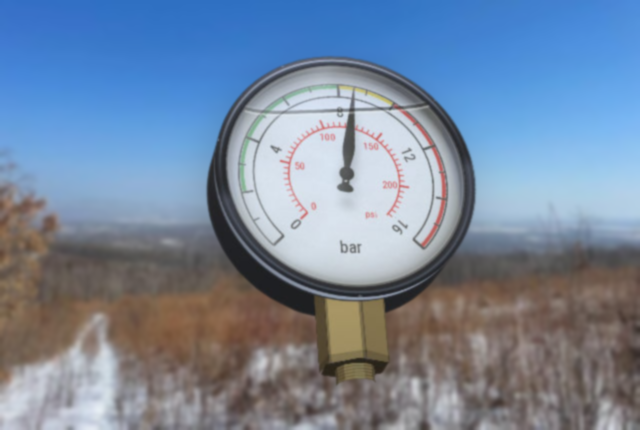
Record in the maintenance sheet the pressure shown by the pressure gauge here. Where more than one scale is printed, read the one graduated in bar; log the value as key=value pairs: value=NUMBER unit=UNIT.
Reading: value=8.5 unit=bar
